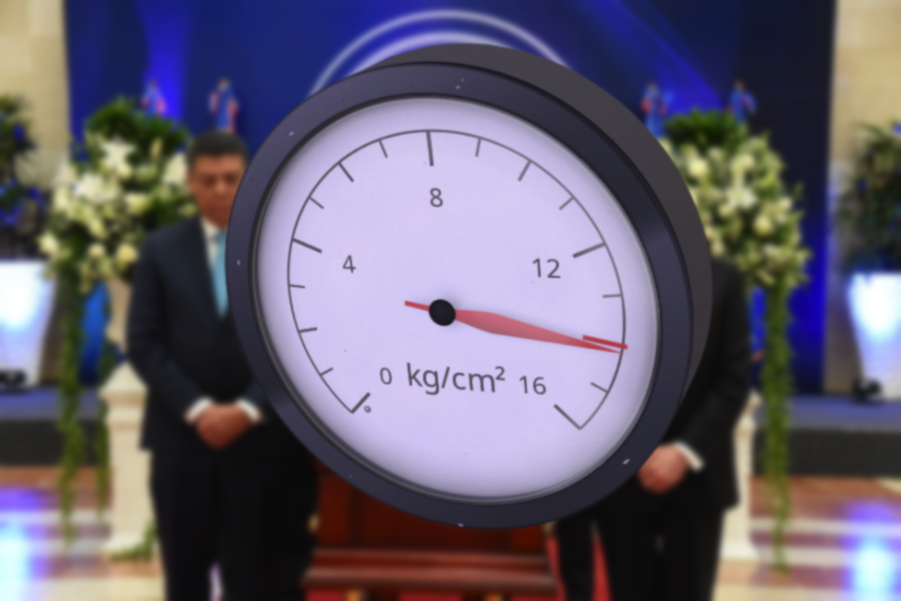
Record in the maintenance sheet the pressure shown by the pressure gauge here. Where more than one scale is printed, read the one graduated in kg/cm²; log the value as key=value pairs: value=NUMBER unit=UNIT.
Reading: value=14 unit=kg/cm²
